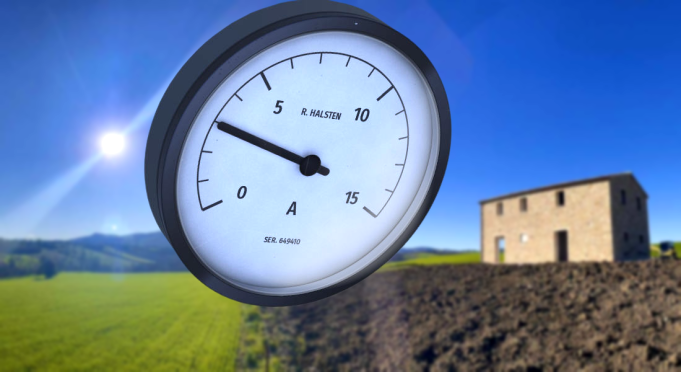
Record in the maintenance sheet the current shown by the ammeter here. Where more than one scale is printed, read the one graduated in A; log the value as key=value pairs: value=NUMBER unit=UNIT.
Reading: value=3 unit=A
